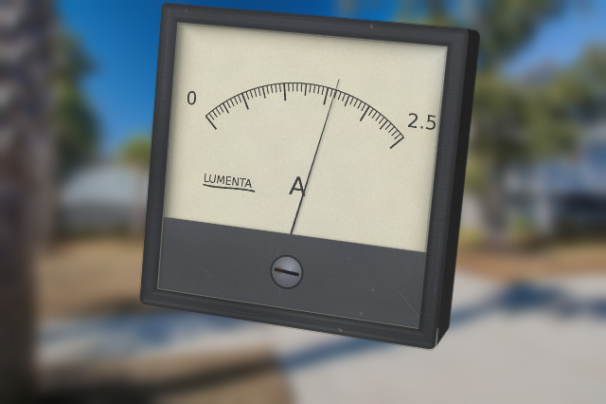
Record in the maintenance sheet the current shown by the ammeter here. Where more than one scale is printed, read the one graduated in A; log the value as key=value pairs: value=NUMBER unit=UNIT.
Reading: value=1.6 unit=A
